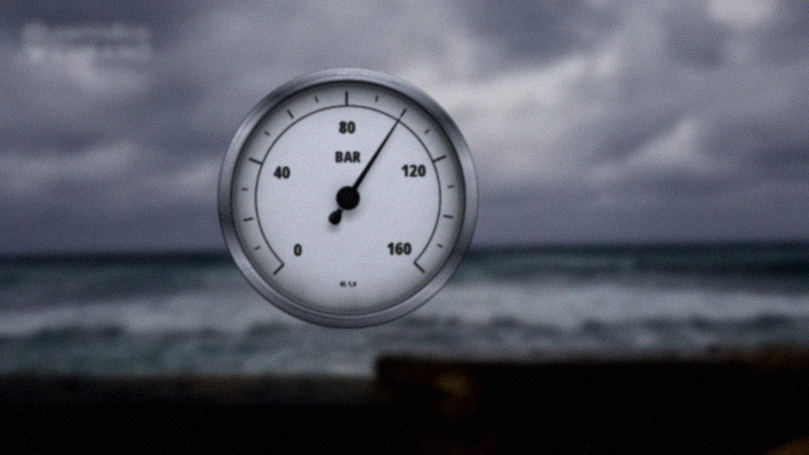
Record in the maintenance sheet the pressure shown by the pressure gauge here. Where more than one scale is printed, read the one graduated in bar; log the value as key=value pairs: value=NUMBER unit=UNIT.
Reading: value=100 unit=bar
